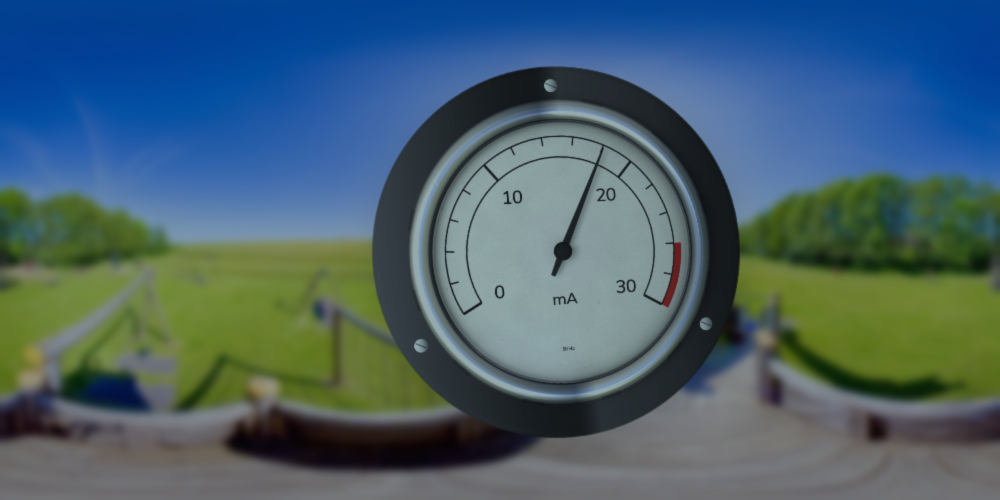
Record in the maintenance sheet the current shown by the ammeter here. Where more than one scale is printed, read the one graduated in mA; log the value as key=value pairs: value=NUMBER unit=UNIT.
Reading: value=18 unit=mA
